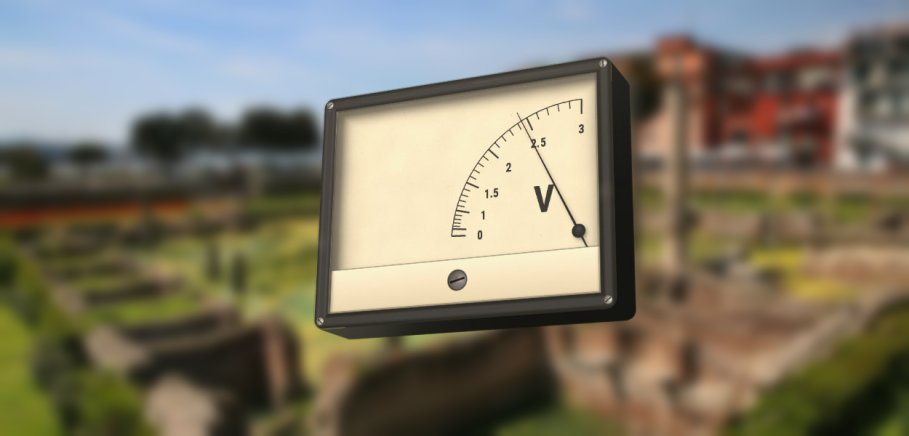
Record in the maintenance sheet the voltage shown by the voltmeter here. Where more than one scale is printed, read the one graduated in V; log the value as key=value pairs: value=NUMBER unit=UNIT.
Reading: value=2.45 unit=V
